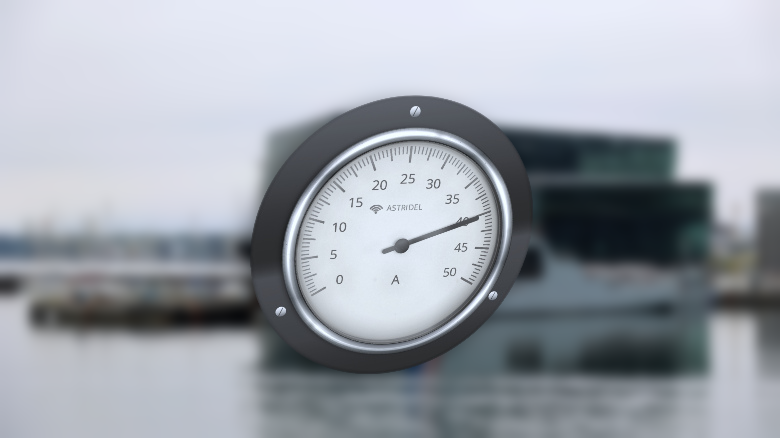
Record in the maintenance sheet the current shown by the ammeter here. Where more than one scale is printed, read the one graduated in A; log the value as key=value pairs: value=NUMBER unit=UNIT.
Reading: value=40 unit=A
